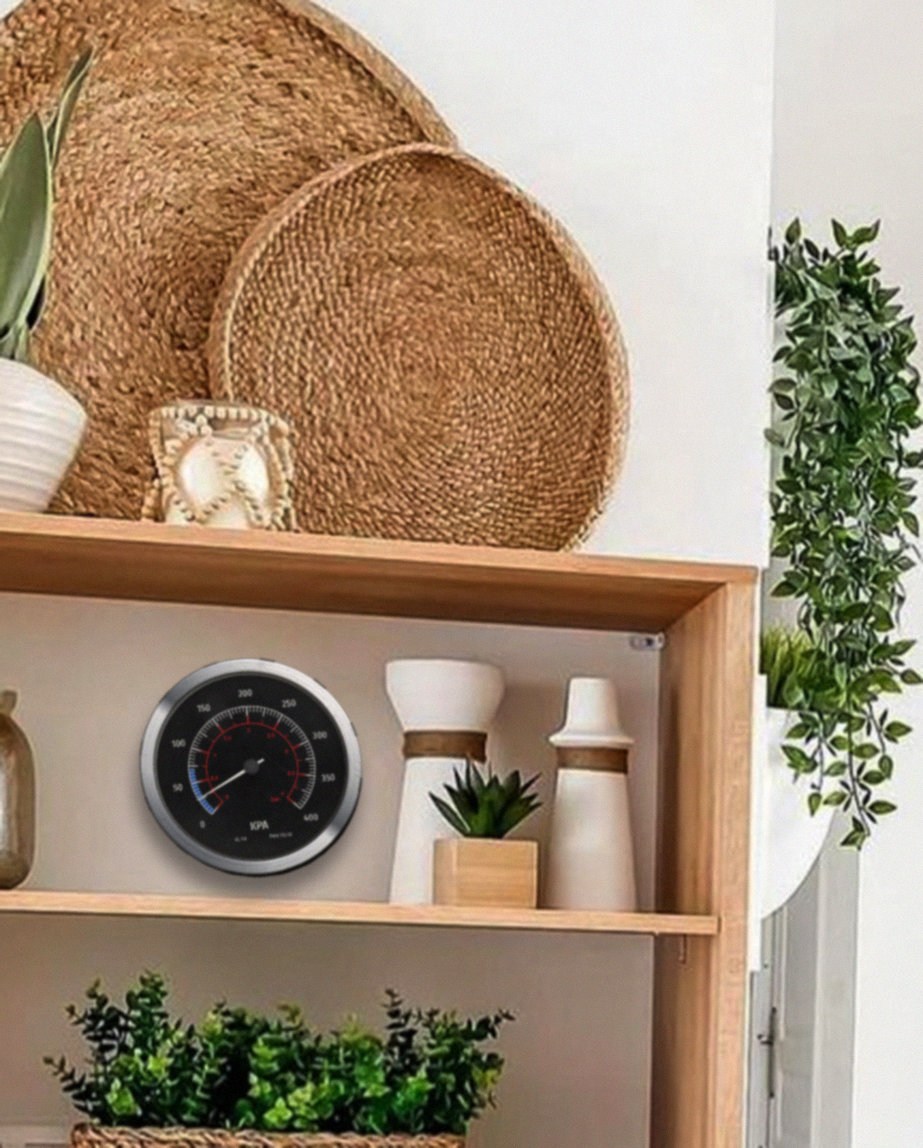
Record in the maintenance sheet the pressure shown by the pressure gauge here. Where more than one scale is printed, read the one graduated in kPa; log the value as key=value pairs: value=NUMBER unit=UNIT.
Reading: value=25 unit=kPa
